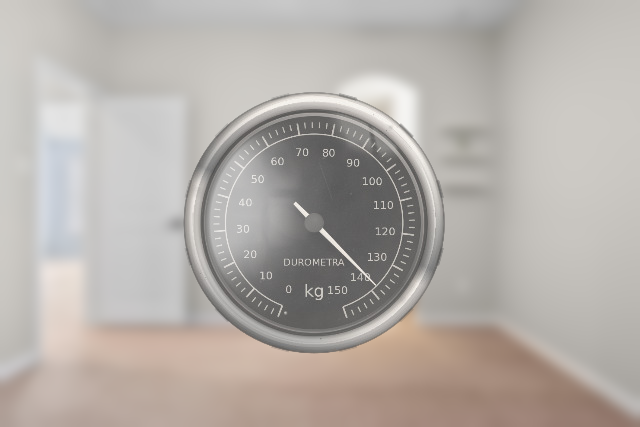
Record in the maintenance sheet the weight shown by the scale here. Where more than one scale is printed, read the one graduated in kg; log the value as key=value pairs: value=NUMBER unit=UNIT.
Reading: value=138 unit=kg
